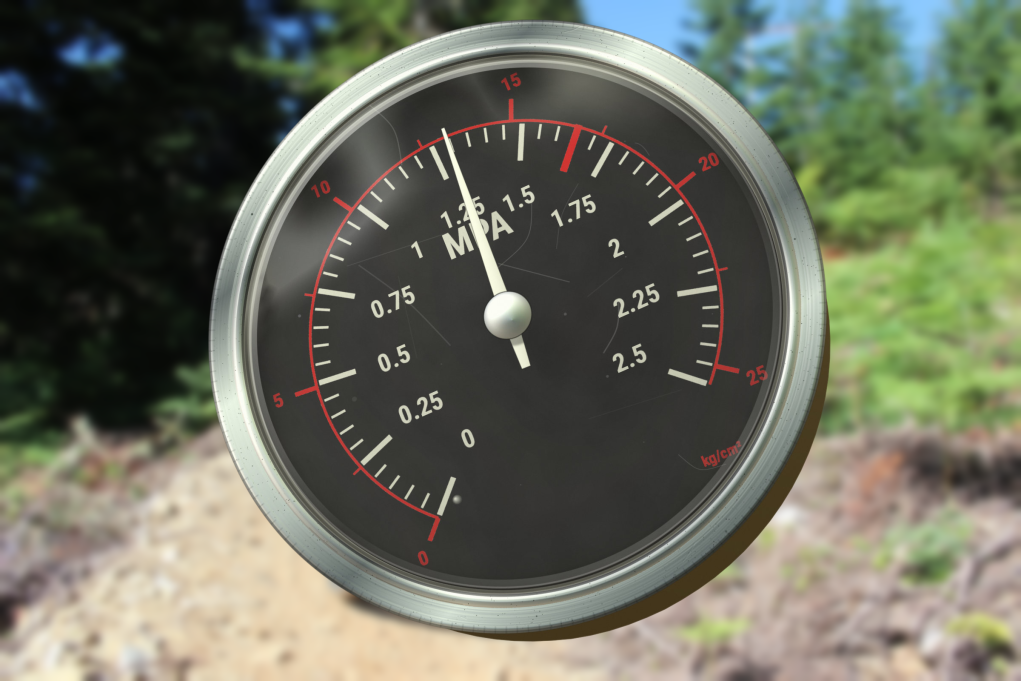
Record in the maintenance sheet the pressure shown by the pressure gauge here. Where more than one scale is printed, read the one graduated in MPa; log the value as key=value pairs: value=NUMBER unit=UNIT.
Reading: value=1.3 unit=MPa
